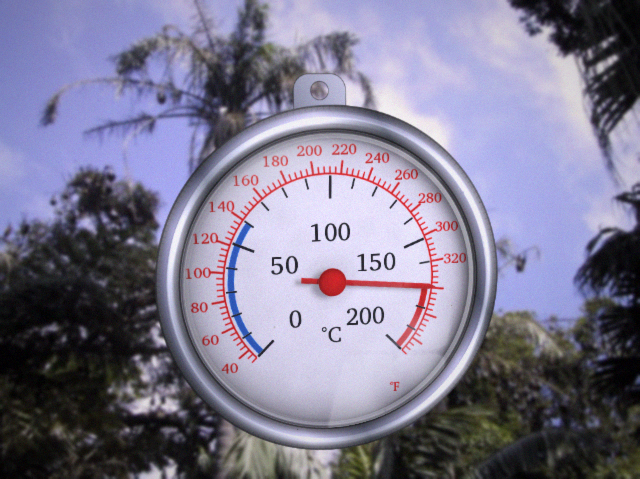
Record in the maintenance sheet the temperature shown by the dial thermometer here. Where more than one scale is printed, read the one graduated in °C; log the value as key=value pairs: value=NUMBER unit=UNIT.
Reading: value=170 unit=°C
